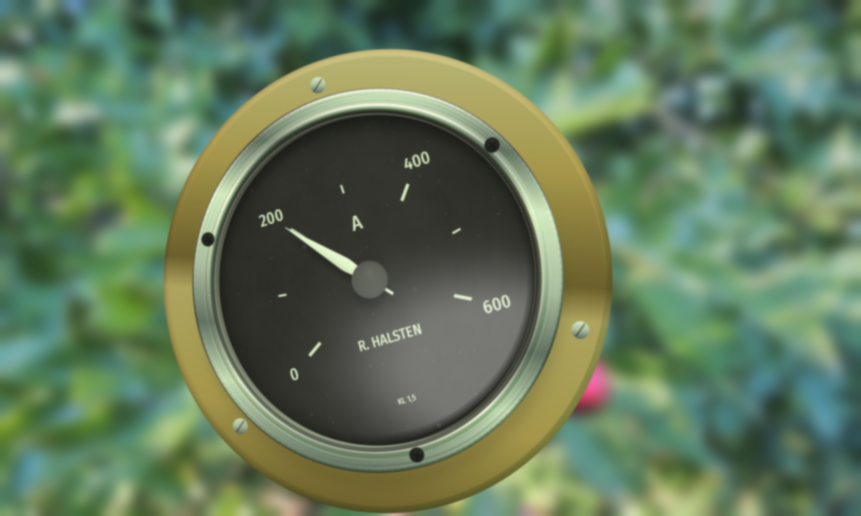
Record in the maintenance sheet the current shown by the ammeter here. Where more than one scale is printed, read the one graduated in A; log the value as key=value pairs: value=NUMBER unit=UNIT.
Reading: value=200 unit=A
